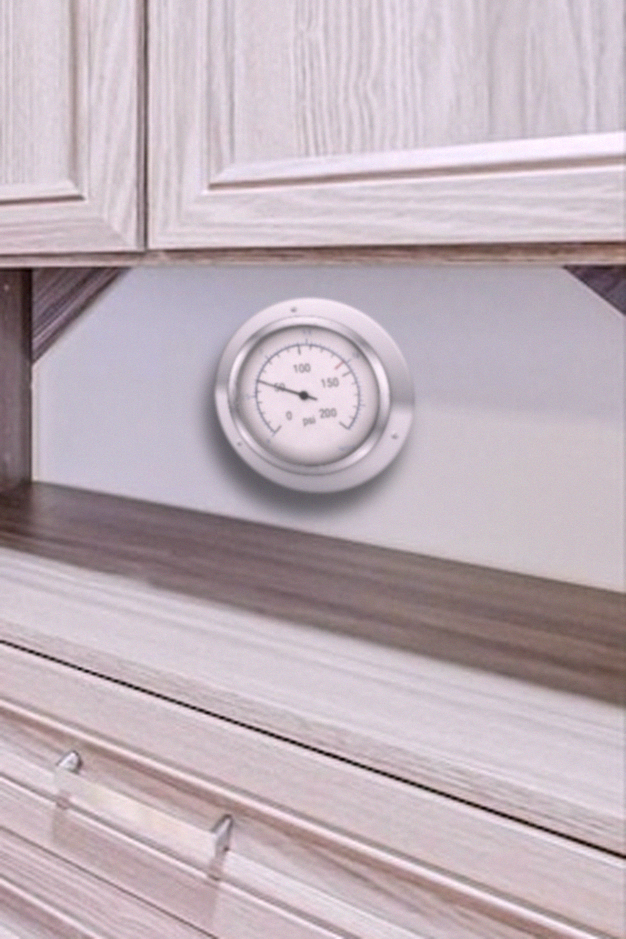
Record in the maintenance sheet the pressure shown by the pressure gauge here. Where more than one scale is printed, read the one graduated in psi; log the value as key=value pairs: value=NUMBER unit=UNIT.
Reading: value=50 unit=psi
